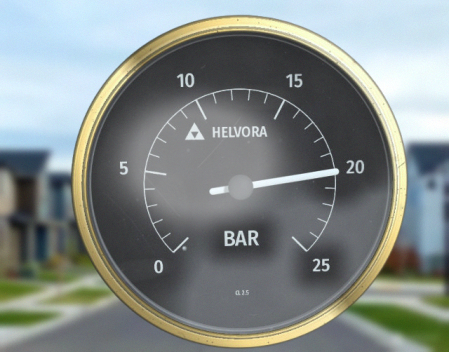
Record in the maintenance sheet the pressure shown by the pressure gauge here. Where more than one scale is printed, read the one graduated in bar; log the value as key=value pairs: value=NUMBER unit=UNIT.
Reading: value=20 unit=bar
